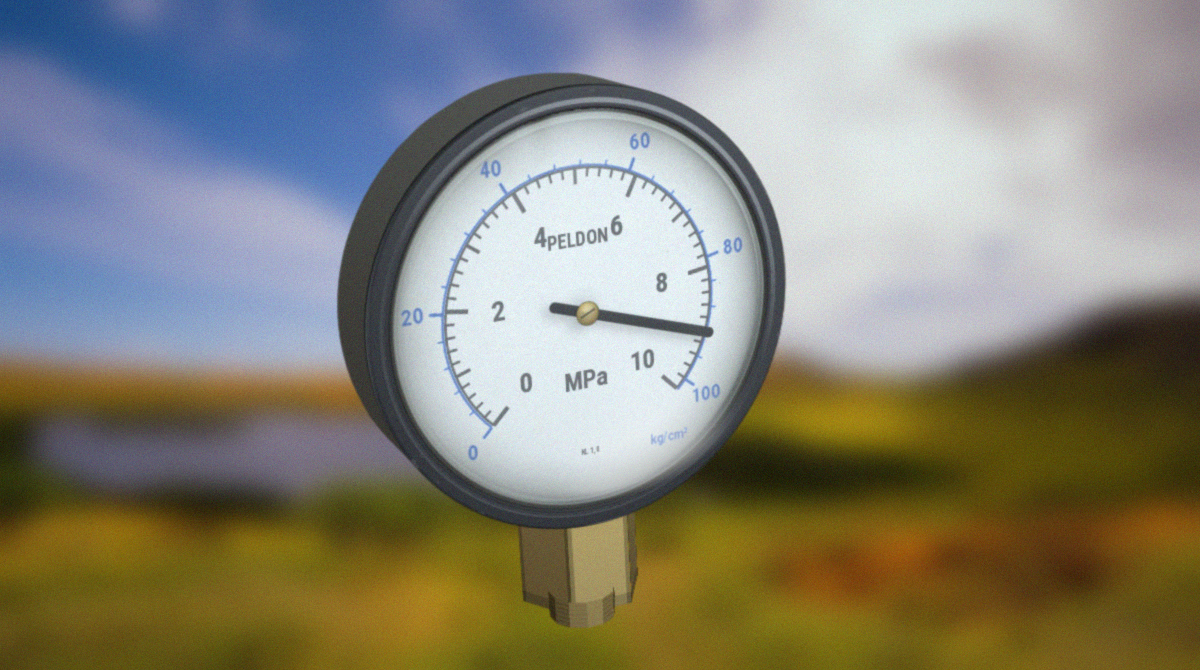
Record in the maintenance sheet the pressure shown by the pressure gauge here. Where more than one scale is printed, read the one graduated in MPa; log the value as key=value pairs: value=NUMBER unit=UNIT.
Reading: value=9 unit=MPa
